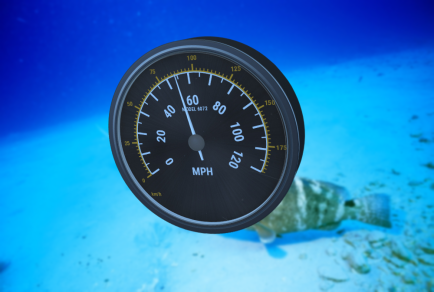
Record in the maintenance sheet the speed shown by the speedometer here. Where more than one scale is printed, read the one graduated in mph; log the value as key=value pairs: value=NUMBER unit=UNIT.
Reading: value=55 unit=mph
